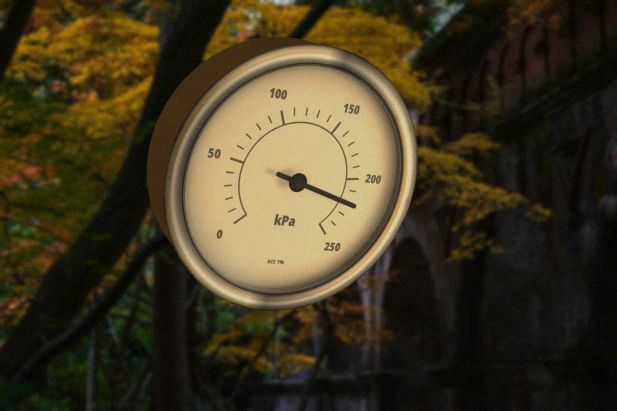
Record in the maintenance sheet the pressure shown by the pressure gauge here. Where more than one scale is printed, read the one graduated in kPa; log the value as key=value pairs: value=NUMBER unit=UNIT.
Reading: value=220 unit=kPa
